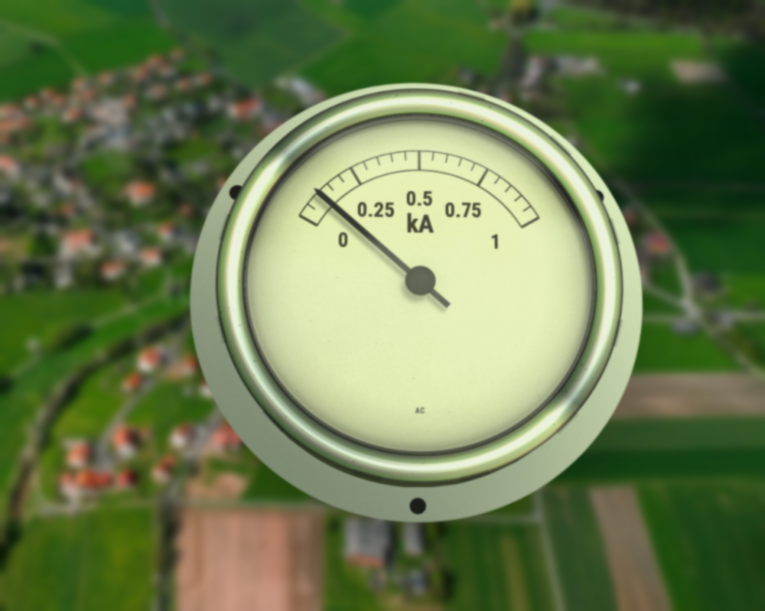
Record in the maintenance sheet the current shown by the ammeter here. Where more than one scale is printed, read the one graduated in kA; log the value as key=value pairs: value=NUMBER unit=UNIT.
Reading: value=0.1 unit=kA
